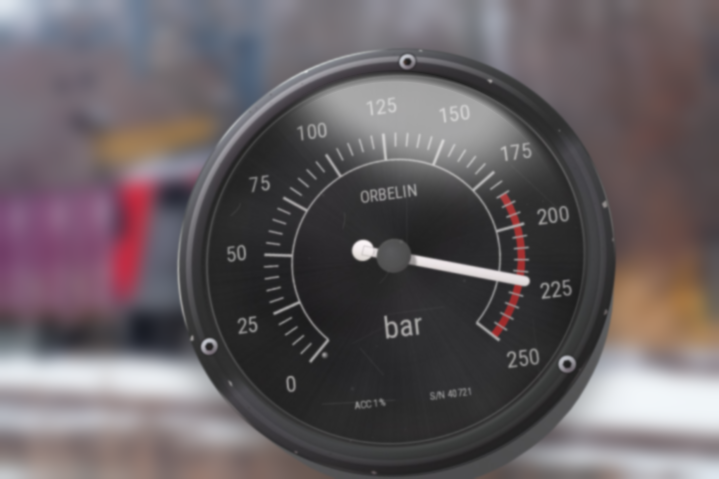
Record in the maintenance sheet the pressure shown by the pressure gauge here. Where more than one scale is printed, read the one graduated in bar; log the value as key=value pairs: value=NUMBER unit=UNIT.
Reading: value=225 unit=bar
